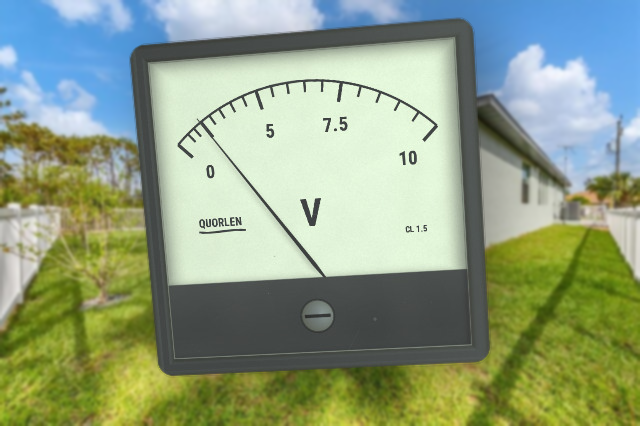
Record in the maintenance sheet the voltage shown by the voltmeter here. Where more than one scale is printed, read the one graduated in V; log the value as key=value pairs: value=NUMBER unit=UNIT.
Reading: value=2.5 unit=V
